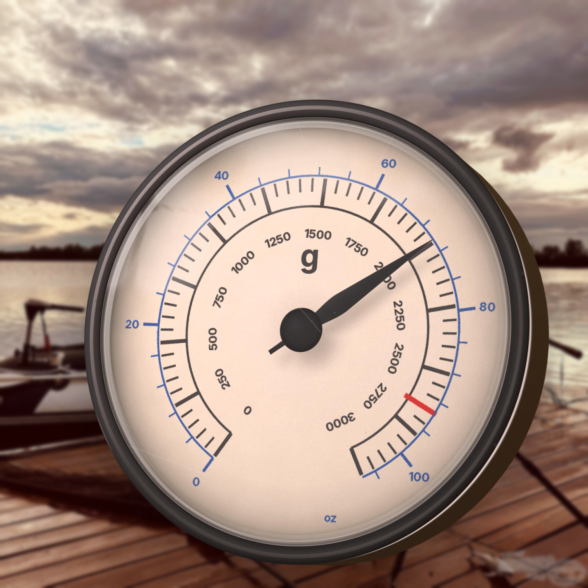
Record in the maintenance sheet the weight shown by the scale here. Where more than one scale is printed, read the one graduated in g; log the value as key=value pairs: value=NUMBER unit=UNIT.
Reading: value=2000 unit=g
